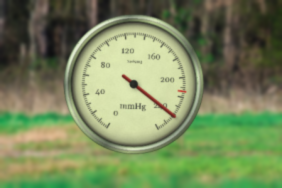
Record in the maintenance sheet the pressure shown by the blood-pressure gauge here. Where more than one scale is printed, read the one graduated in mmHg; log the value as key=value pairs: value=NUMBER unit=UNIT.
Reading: value=240 unit=mmHg
